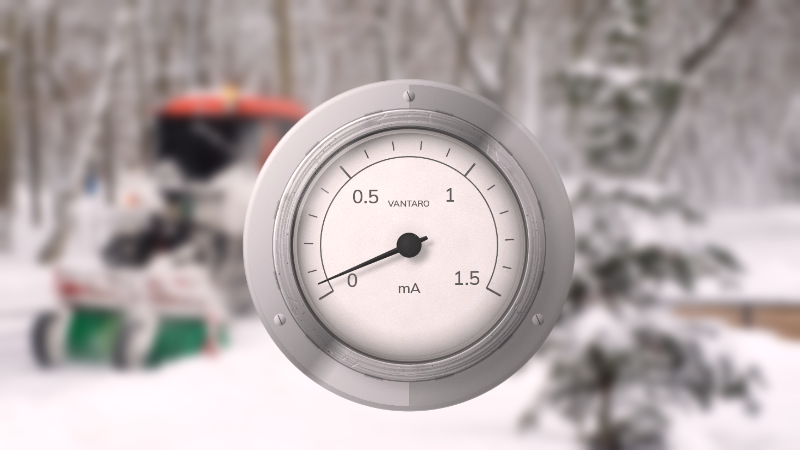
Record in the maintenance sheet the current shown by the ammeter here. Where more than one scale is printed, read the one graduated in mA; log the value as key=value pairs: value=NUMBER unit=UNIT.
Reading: value=0.05 unit=mA
